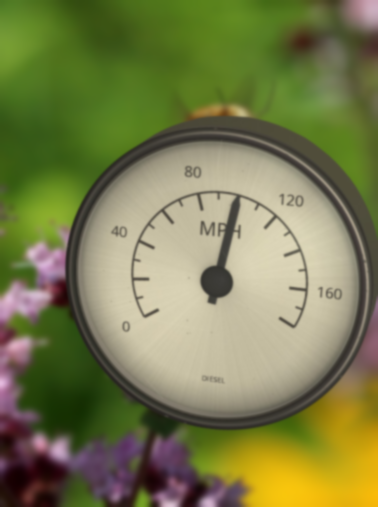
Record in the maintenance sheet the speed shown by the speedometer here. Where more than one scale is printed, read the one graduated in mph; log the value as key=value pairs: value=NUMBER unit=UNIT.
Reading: value=100 unit=mph
